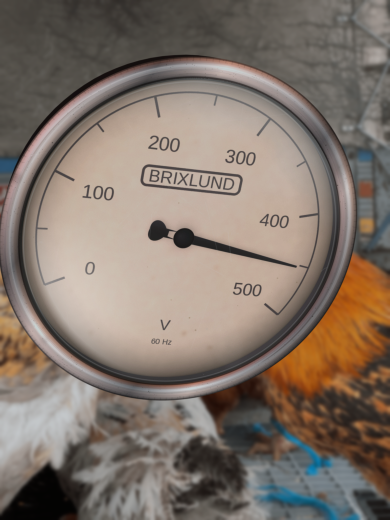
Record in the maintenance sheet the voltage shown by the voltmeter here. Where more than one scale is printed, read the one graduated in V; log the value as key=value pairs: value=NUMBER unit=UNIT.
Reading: value=450 unit=V
